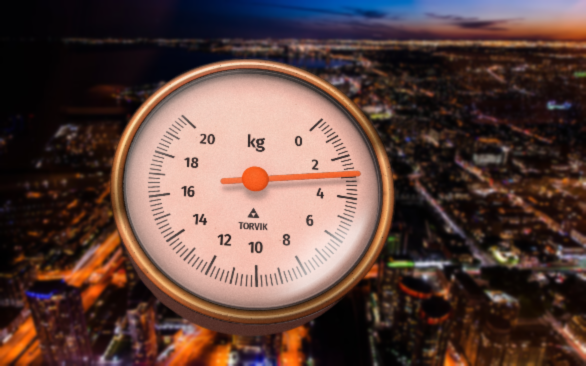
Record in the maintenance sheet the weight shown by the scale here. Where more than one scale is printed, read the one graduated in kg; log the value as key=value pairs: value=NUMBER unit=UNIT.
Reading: value=3 unit=kg
